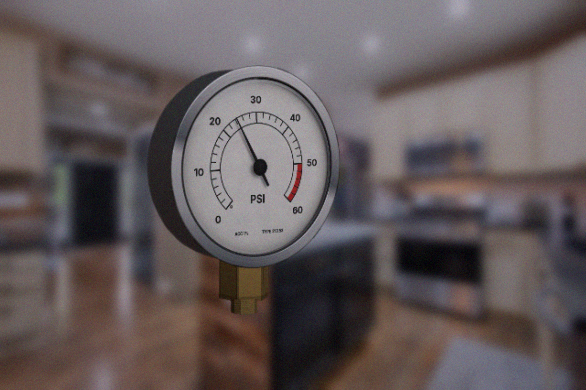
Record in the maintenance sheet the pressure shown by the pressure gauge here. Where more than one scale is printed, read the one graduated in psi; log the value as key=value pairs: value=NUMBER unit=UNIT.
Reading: value=24 unit=psi
